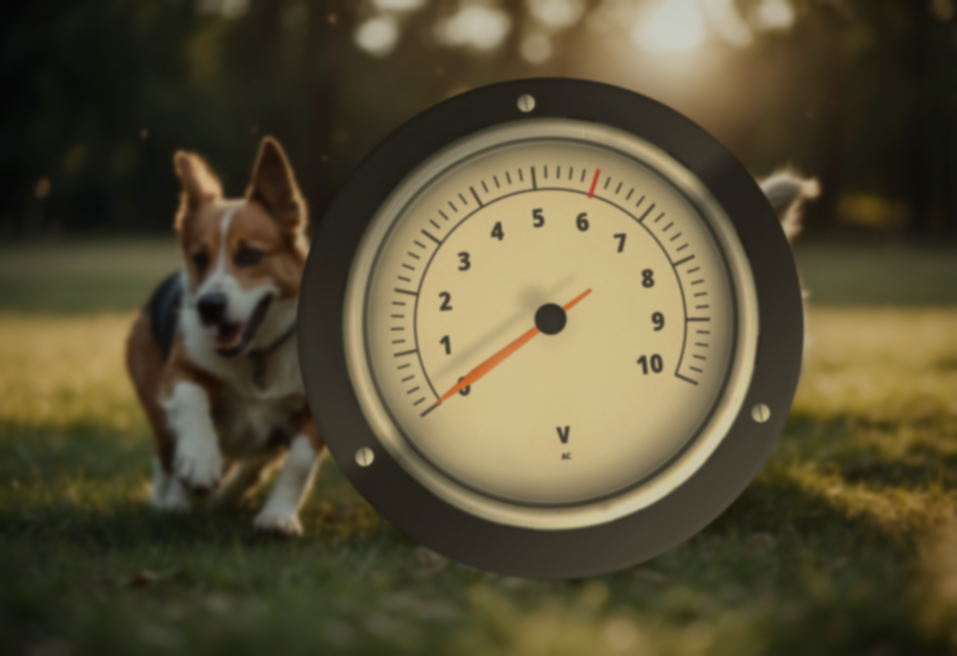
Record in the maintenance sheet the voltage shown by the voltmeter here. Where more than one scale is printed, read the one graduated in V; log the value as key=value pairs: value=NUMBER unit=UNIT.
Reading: value=0 unit=V
